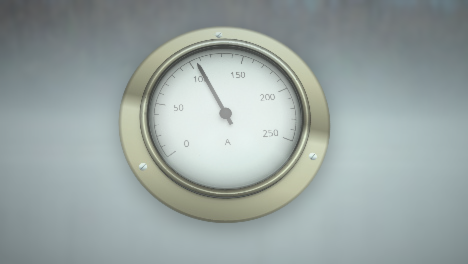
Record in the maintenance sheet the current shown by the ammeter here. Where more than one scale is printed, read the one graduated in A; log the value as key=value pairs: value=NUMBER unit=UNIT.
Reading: value=105 unit=A
